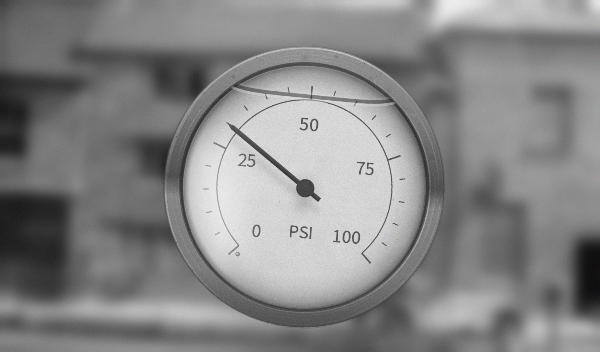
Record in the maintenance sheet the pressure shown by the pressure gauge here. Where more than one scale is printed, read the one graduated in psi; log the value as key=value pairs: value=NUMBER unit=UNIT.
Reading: value=30 unit=psi
